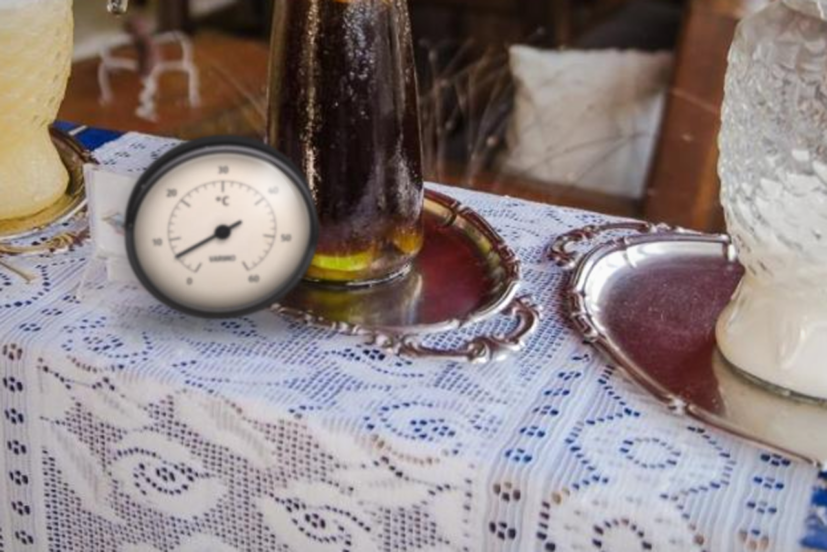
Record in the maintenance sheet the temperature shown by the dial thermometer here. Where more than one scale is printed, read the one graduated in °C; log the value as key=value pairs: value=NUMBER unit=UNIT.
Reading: value=6 unit=°C
